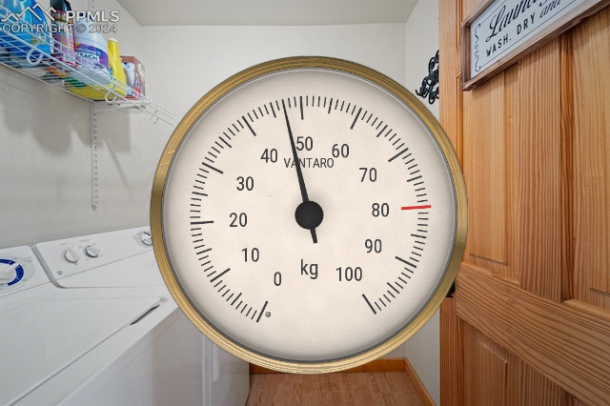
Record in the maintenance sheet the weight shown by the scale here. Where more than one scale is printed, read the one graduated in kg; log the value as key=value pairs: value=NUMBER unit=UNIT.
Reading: value=47 unit=kg
